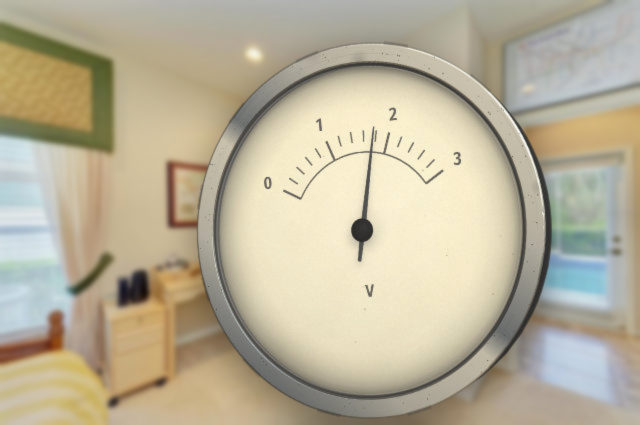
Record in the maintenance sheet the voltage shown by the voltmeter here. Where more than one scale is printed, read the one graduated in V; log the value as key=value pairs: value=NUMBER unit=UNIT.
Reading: value=1.8 unit=V
